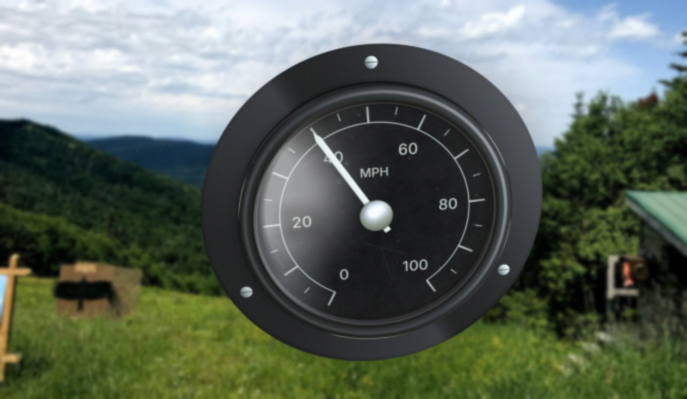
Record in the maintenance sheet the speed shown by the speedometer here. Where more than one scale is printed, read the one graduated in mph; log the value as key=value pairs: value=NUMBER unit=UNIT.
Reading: value=40 unit=mph
